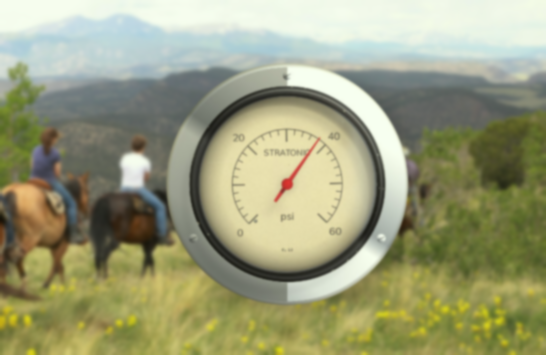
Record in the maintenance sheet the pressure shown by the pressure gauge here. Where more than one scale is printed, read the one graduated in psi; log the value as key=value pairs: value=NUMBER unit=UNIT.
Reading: value=38 unit=psi
